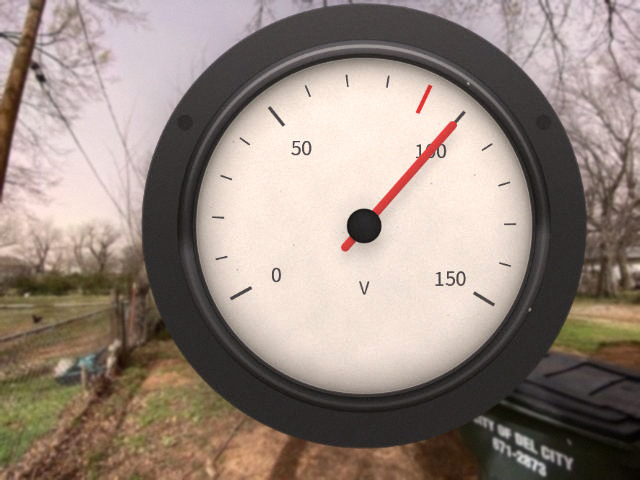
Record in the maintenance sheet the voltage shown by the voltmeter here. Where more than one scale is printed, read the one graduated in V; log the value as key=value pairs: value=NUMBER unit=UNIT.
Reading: value=100 unit=V
